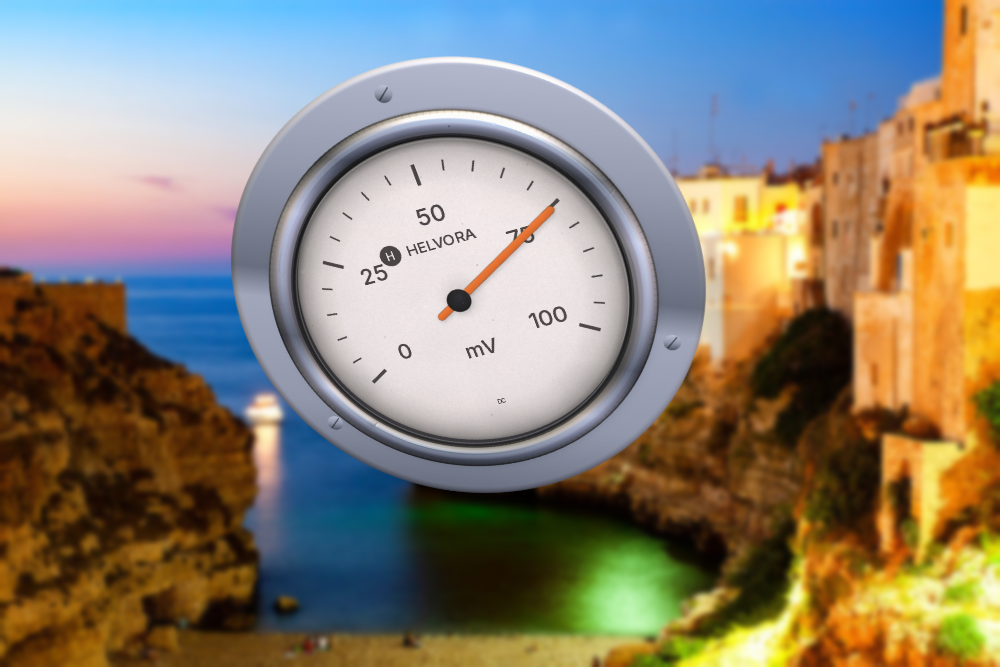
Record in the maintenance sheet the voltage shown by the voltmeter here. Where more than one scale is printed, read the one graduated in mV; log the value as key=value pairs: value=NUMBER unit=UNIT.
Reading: value=75 unit=mV
